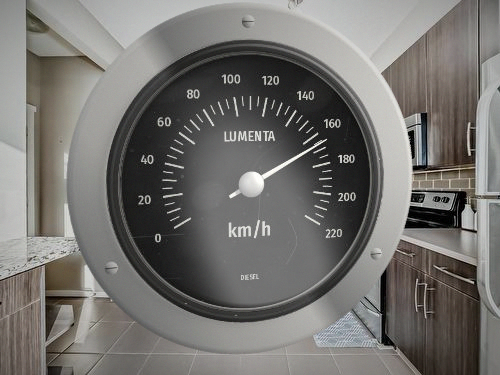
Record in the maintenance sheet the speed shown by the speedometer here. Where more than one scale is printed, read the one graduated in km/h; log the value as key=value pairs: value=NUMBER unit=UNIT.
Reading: value=165 unit=km/h
